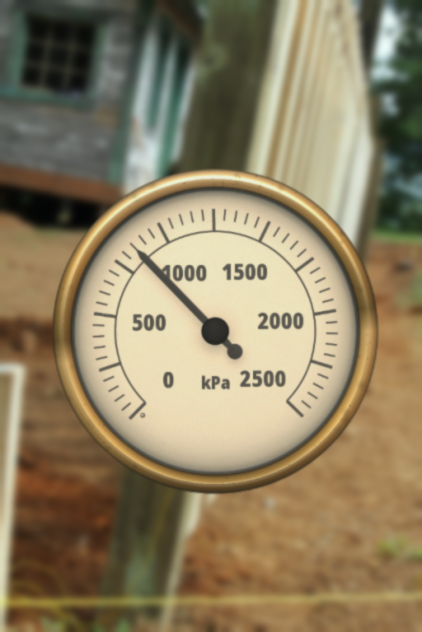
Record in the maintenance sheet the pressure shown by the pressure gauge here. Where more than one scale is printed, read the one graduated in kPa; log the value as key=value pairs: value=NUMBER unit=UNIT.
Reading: value=850 unit=kPa
